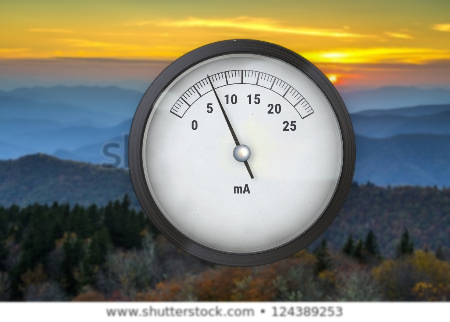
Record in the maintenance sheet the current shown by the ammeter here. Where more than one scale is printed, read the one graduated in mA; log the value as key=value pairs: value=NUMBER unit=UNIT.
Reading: value=7.5 unit=mA
